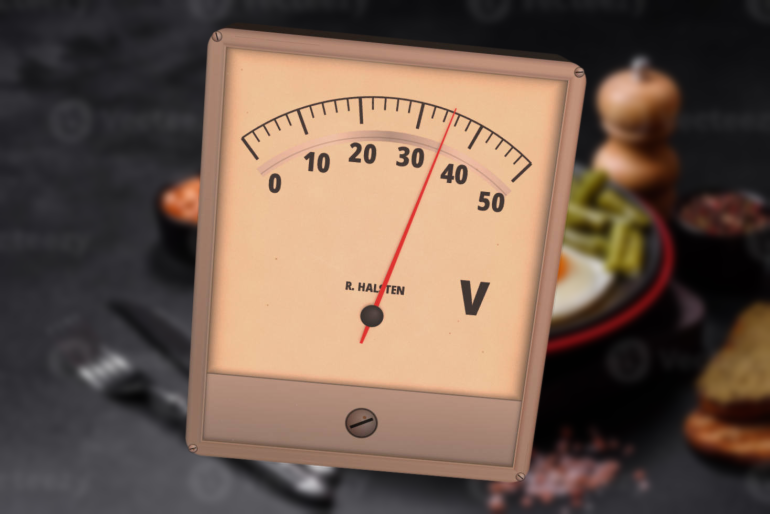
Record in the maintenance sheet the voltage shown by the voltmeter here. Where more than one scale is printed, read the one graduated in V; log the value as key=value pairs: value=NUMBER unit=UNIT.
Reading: value=35 unit=V
